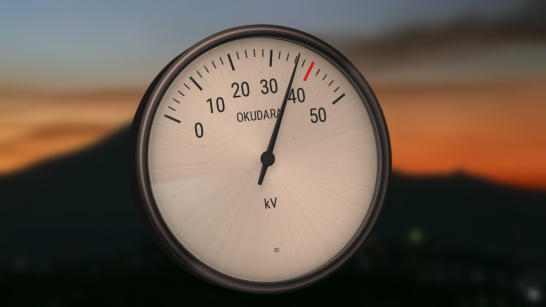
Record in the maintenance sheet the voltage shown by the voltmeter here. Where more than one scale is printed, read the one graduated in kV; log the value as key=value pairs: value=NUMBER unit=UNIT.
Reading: value=36 unit=kV
